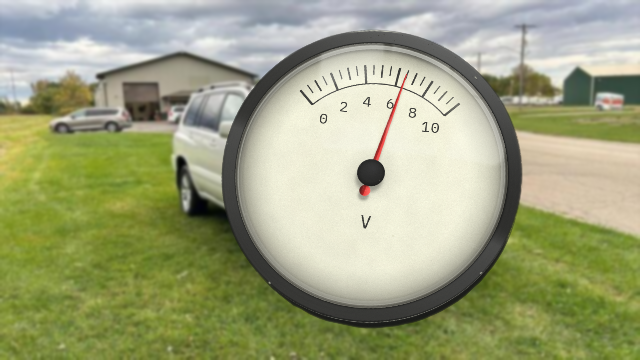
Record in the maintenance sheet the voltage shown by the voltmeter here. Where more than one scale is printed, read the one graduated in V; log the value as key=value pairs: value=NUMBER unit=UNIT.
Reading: value=6.5 unit=V
